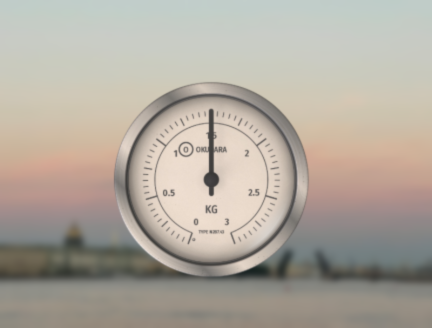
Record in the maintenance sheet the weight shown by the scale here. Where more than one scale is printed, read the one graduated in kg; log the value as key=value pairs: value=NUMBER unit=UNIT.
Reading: value=1.5 unit=kg
